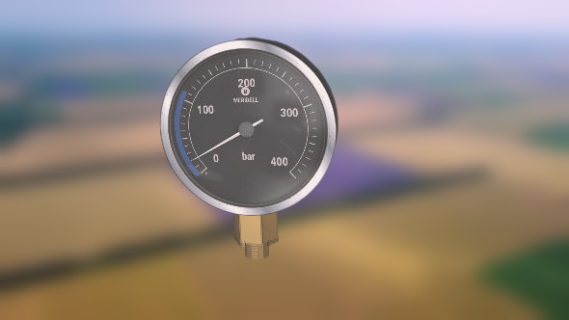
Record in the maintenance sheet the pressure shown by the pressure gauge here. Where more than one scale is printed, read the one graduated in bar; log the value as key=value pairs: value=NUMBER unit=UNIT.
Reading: value=20 unit=bar
